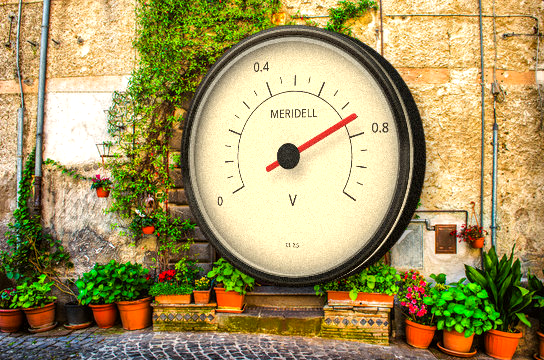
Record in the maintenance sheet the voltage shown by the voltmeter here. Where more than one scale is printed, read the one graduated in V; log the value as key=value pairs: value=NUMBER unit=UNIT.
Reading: value=0.75 unit=V
